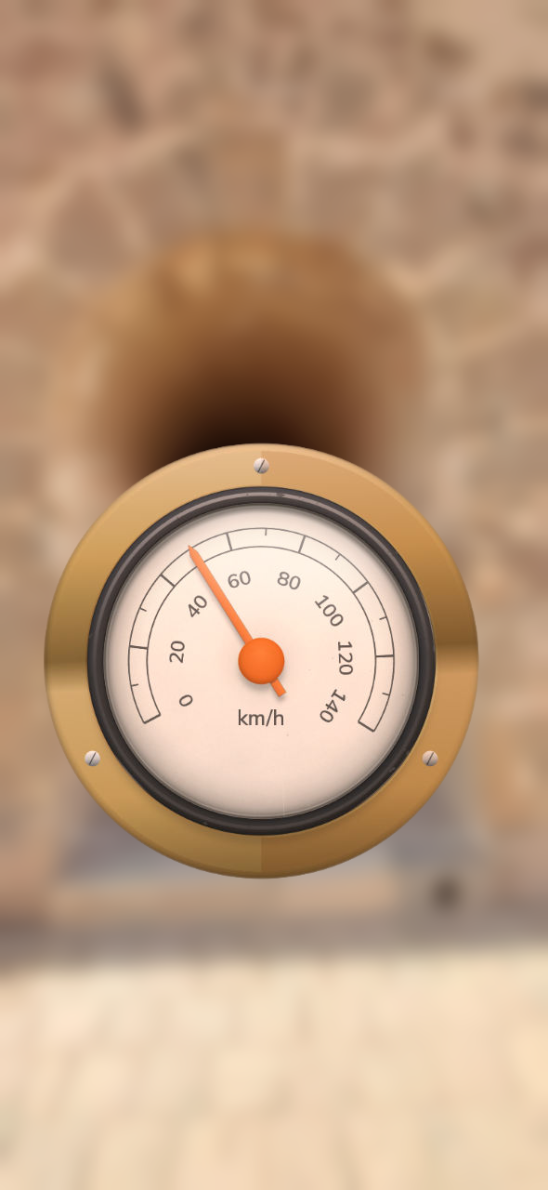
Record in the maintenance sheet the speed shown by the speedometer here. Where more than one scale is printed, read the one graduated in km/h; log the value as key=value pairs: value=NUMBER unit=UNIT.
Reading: value=50 unit=km/h
